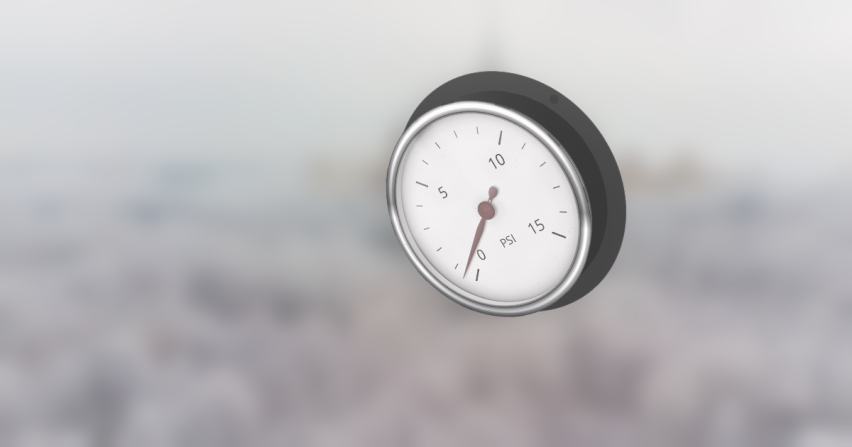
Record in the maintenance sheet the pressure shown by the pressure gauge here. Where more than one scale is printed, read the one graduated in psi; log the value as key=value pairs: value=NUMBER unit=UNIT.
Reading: value=0.5 unit=psi
